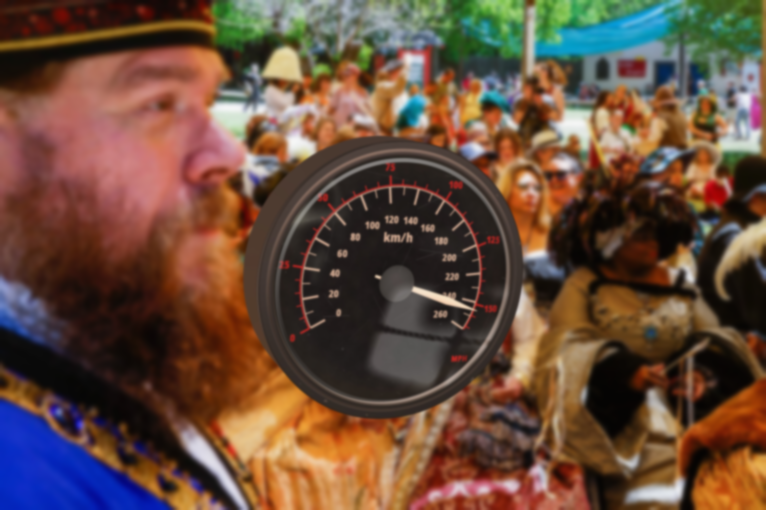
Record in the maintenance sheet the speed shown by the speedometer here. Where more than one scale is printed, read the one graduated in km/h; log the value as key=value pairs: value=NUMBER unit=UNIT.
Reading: value=245 unit=km/h
